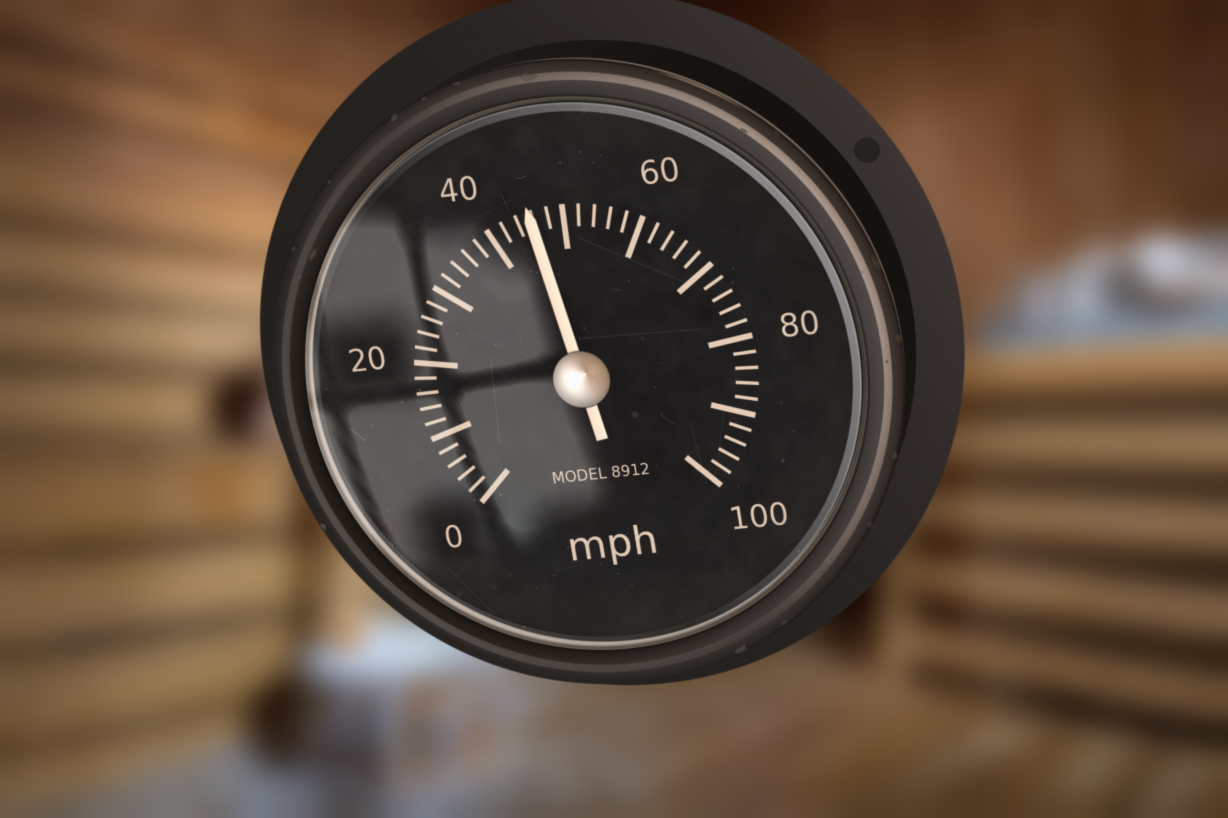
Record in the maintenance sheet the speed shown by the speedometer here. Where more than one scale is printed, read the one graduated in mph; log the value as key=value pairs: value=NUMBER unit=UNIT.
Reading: value=46 unit=mph
